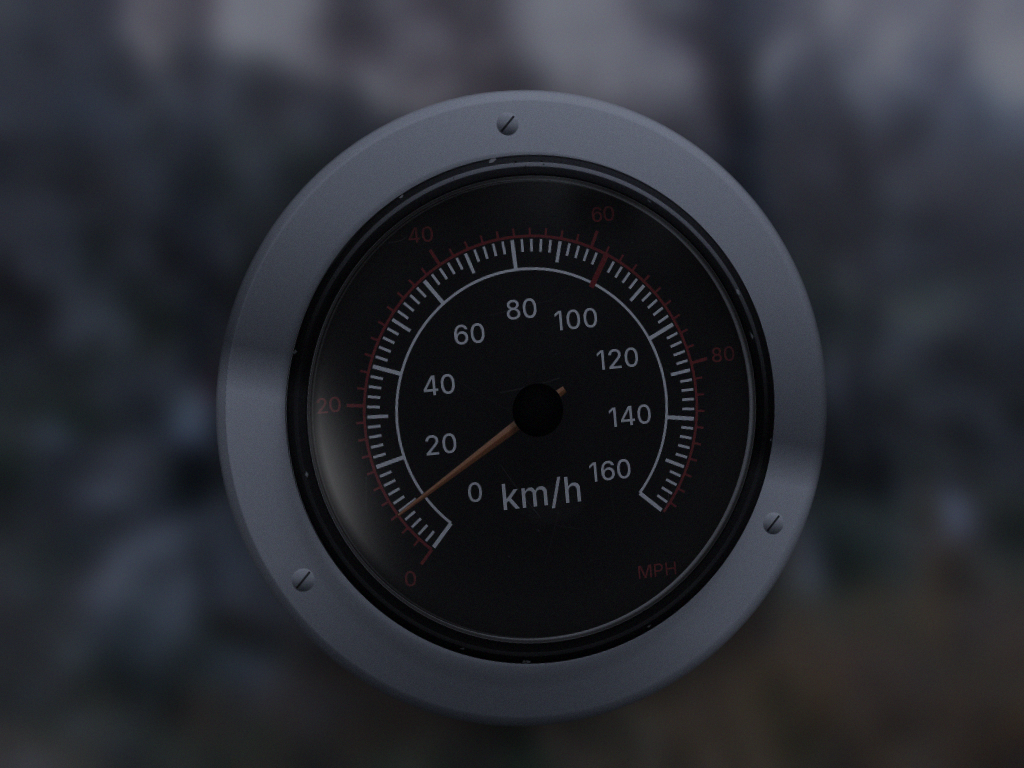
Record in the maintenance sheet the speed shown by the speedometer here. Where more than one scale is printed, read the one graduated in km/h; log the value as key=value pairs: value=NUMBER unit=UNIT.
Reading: value=10 unit=km/h
